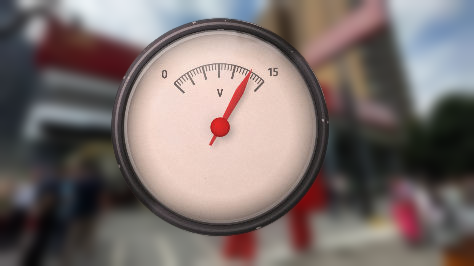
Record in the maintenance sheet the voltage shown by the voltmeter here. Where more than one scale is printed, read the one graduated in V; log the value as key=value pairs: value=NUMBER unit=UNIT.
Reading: value=12.5 unit=V
